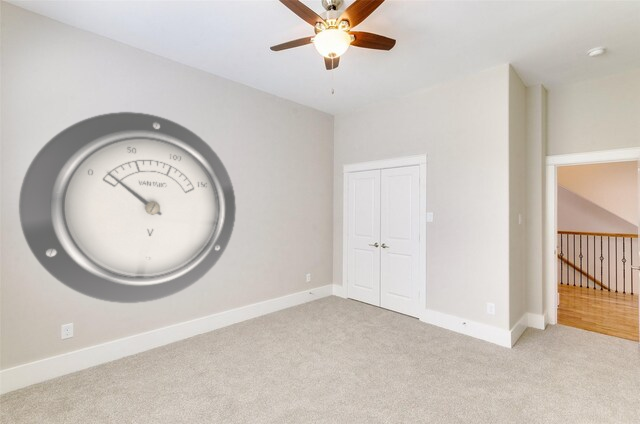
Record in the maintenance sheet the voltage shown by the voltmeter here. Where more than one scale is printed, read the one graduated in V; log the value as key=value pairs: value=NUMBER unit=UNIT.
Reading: value=10 unit=V
